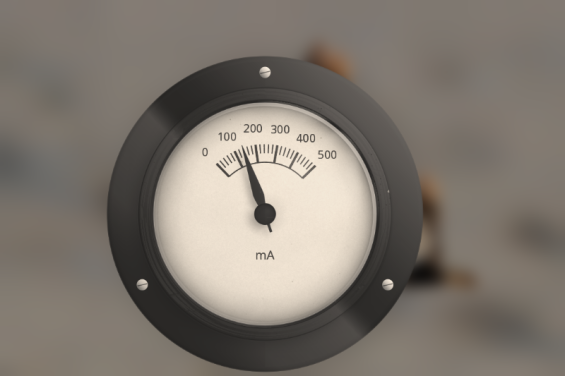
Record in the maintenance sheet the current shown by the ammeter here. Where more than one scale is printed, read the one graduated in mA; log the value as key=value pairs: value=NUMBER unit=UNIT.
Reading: value=140 unit=mA
